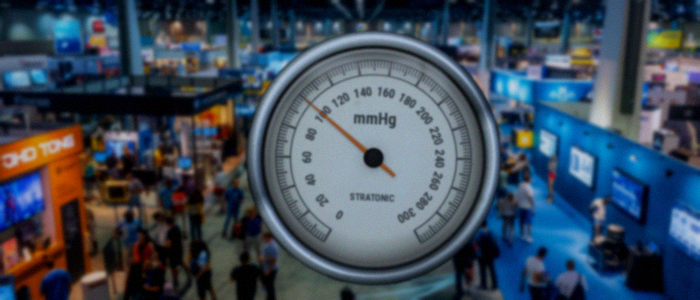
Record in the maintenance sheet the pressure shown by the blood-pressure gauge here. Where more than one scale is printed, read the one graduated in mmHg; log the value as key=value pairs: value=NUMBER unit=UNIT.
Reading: value=100 unit=mmHg
